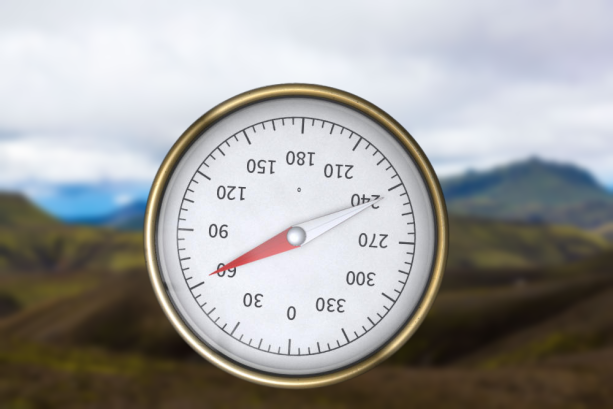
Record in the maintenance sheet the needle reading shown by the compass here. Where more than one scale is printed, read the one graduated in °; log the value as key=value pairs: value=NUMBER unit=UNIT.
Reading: value=62.5 unit=°
